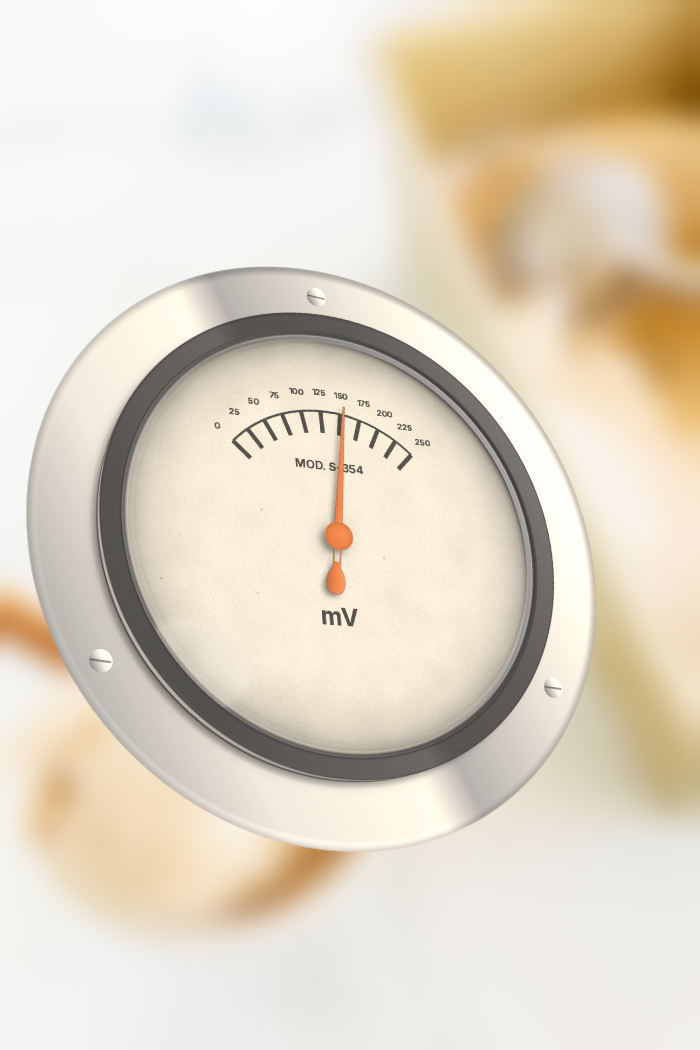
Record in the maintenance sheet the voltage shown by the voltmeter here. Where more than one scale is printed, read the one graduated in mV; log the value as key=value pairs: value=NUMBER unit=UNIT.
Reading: value=150 unit=mV
